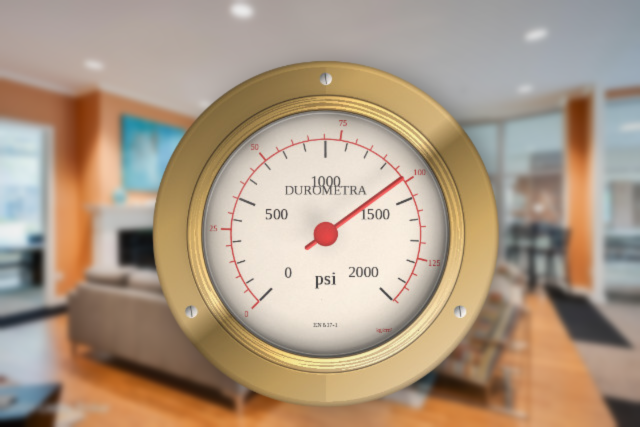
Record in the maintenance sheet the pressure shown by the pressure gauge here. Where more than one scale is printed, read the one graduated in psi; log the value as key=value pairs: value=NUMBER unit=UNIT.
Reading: value=1400 unit=psi
